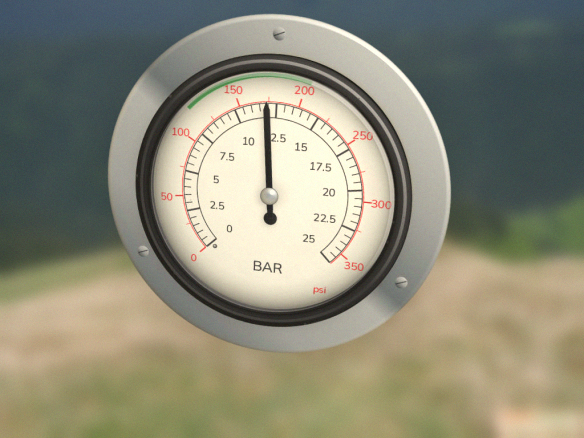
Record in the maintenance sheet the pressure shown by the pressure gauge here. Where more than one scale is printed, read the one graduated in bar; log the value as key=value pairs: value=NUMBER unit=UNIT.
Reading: value=12 unit=bar
